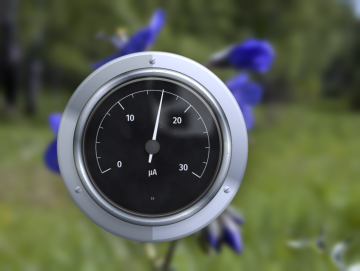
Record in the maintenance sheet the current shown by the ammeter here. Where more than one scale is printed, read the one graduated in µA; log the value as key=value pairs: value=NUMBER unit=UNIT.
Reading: value=16 unit=µA
